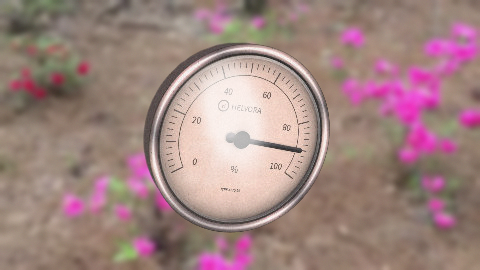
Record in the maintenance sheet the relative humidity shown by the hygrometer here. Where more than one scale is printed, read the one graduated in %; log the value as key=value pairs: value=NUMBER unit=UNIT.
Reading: value=90 unit=%
